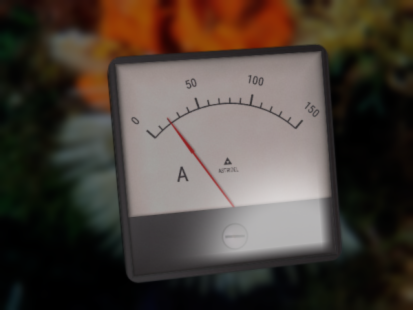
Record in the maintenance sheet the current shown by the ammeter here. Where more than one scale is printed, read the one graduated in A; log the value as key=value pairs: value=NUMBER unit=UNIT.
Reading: value=20 unit=A
